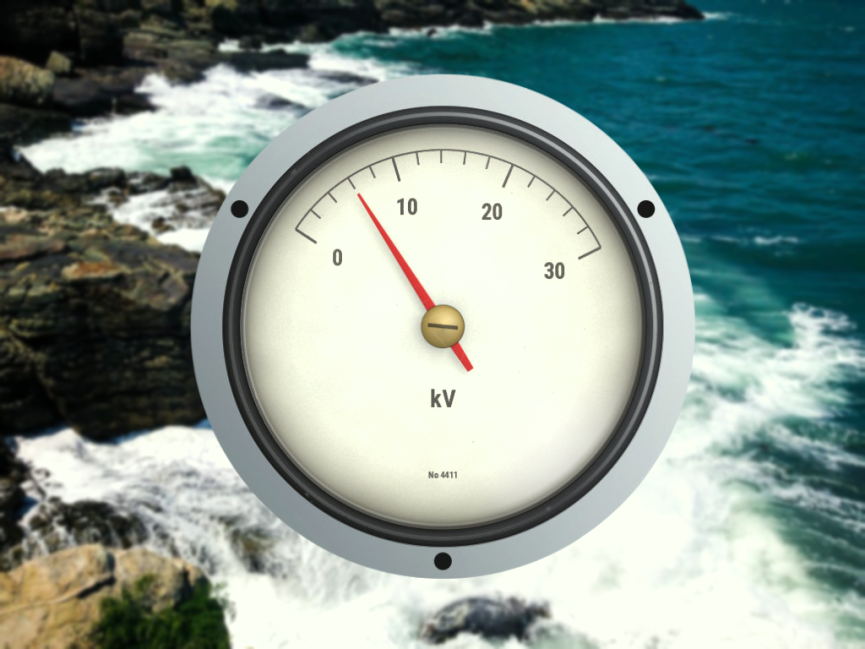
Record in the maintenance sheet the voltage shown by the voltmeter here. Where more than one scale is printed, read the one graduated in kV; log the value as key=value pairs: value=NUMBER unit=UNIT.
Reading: value=6 unit=kV
